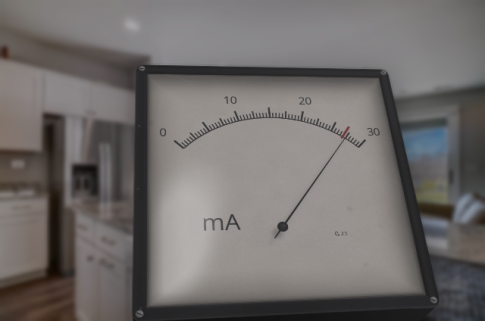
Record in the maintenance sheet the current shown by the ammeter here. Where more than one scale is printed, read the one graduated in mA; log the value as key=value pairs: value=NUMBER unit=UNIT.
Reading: value=27.5 unit=mA
